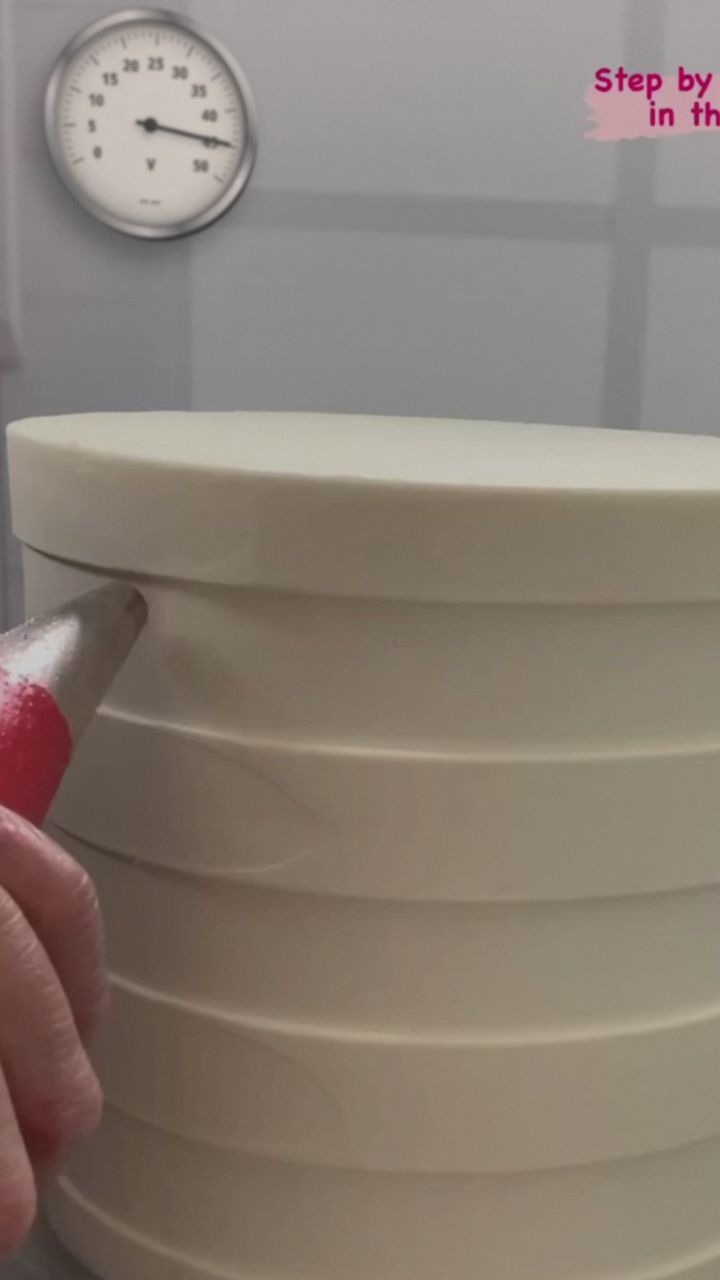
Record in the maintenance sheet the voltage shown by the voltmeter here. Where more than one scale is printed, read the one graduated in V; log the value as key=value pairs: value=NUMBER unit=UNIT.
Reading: value=45 unit=V
